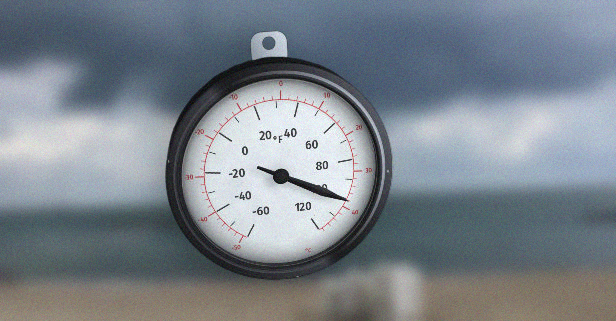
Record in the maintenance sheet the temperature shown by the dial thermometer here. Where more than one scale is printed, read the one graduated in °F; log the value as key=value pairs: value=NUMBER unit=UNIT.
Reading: value=100 unit=°F
